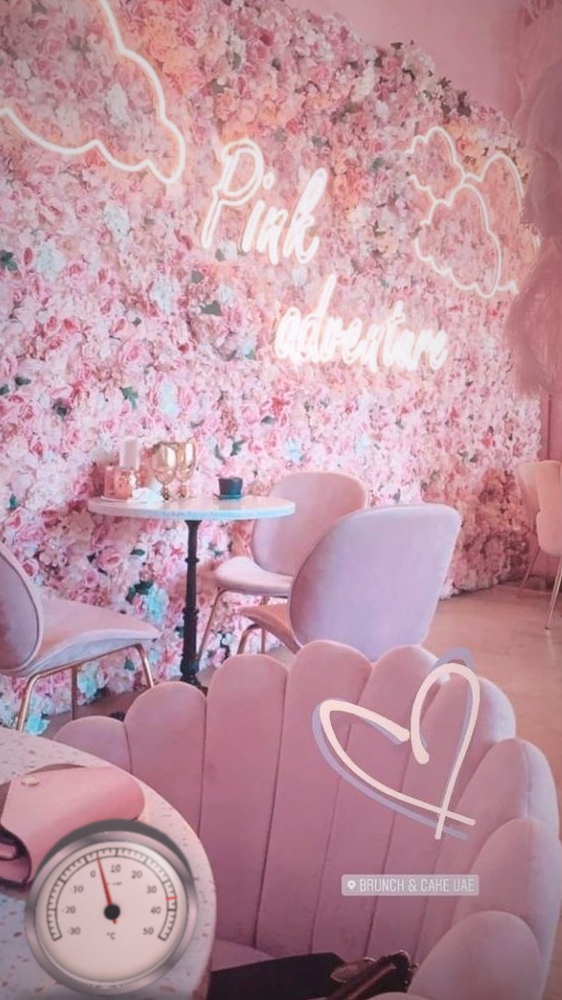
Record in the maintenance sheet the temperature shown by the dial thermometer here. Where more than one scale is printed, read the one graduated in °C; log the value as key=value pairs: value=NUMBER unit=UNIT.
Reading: value=4 unit=°C
